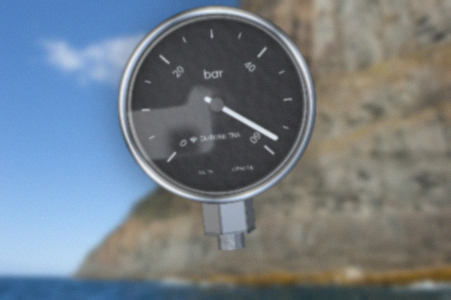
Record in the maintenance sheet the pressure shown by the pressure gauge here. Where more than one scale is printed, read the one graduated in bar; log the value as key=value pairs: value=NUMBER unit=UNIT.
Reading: value=57.5 unit=bar
